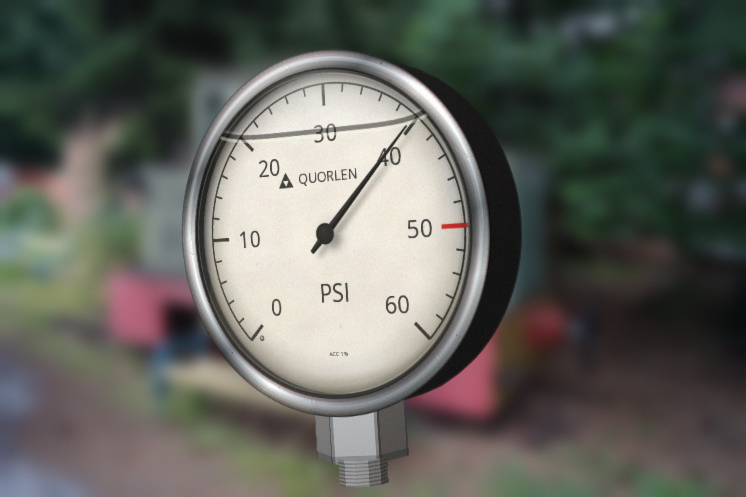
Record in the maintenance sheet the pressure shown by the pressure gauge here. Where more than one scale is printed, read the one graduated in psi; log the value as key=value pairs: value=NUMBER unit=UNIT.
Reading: value=40 unit=psi
